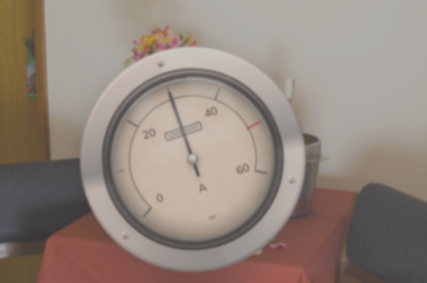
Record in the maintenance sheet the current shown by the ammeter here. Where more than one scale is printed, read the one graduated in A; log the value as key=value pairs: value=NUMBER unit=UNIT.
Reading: value=30 unit=A
